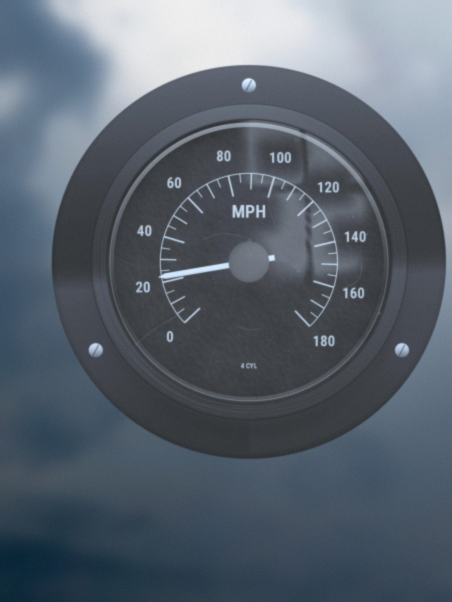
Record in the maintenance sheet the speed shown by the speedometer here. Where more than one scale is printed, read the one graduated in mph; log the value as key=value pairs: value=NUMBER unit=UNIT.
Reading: value=22.5 unit=mph
